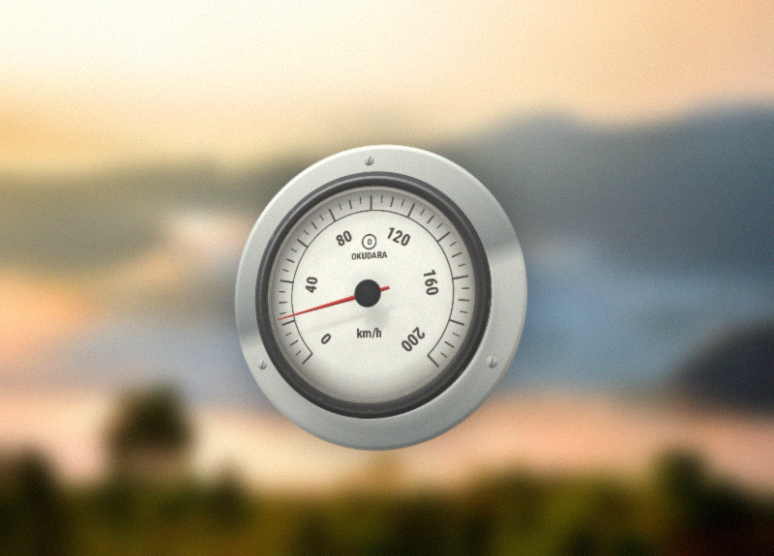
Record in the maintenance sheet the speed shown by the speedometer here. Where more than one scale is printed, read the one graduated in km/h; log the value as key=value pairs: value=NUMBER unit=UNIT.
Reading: value=22.5 unit=km/h
